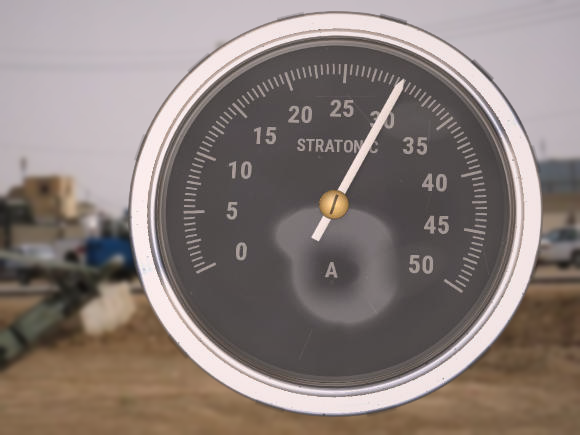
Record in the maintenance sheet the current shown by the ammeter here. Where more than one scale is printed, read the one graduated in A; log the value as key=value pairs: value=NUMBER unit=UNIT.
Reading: value=30 unit=A
